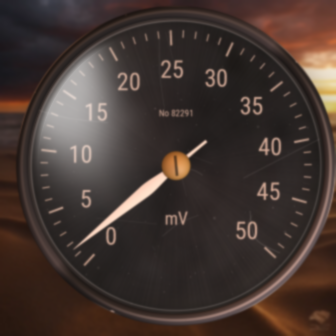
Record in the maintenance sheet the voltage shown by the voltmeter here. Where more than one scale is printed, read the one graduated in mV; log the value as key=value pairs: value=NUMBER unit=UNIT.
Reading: value=1.5 unit=mV
